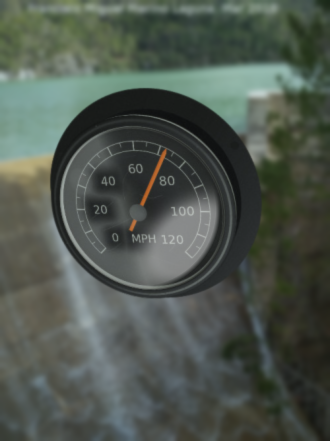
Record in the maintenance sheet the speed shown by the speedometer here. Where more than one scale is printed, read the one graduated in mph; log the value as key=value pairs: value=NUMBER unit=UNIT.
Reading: value=72.5 unit=mph
